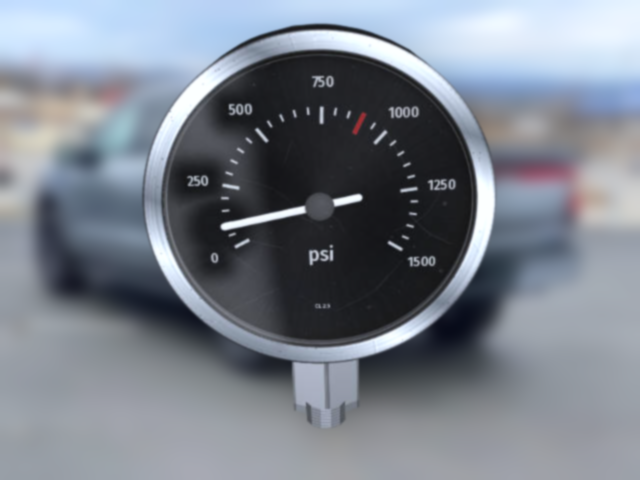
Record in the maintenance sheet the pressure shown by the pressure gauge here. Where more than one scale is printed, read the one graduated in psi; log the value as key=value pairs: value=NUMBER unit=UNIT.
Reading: value=100 unit=psi
